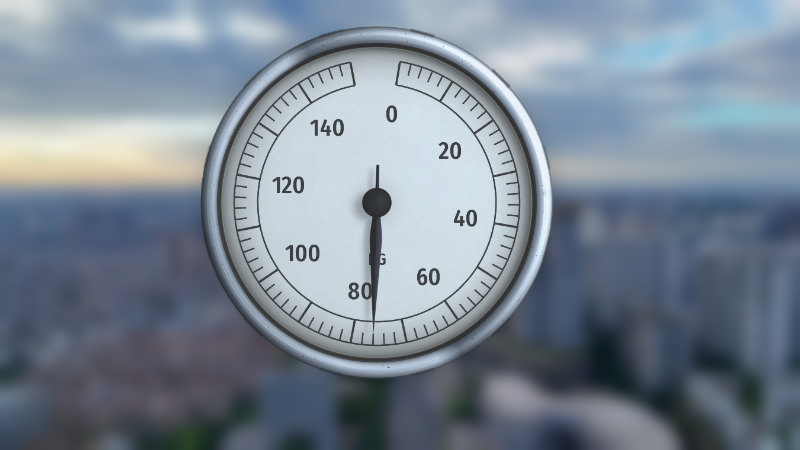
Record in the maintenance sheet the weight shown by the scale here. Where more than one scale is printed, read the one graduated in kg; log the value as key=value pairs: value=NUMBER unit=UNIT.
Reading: value=76 unit=kg
